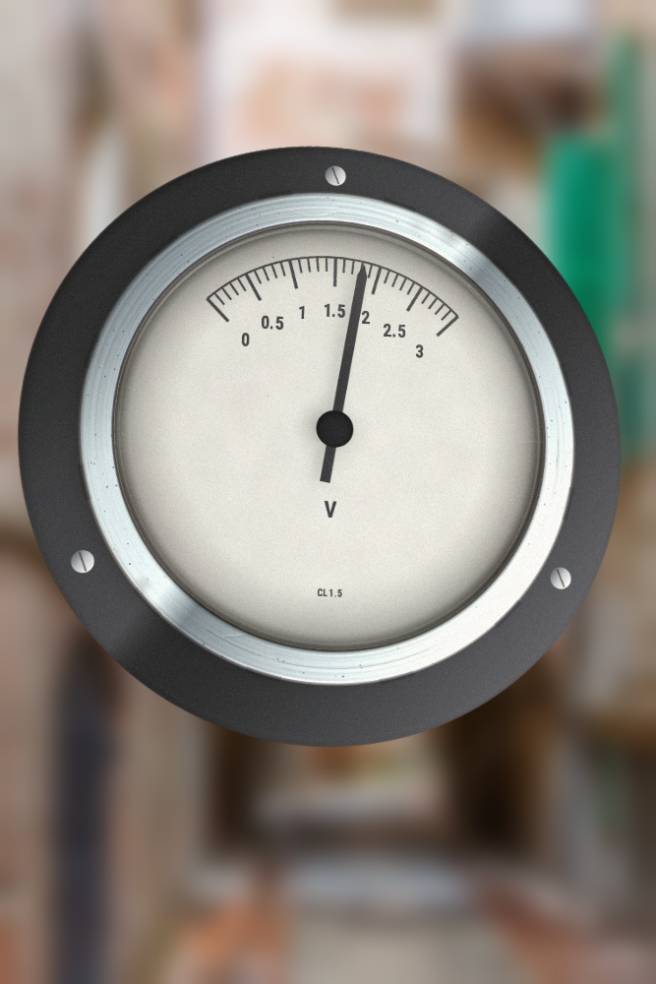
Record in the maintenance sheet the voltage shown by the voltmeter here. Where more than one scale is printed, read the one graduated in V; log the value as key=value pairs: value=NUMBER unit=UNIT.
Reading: value=1.8 unit=V
